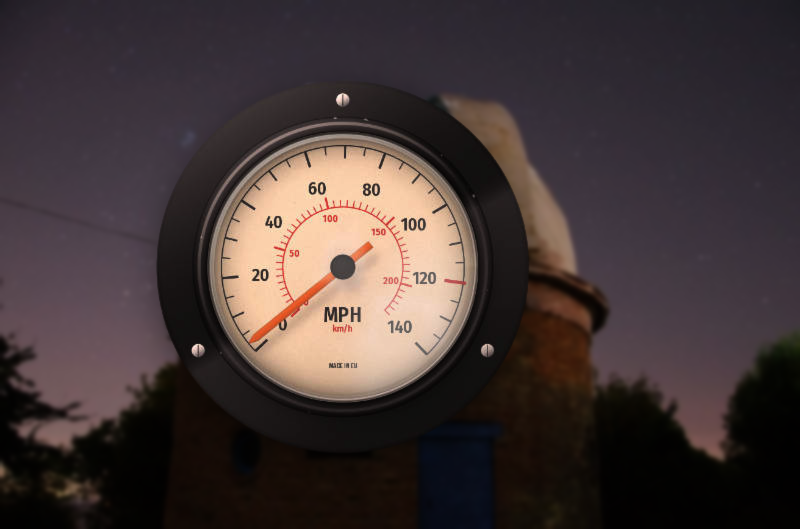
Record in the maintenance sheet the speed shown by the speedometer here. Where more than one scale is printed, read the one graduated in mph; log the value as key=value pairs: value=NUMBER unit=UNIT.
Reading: value=2.5 unit=mph
